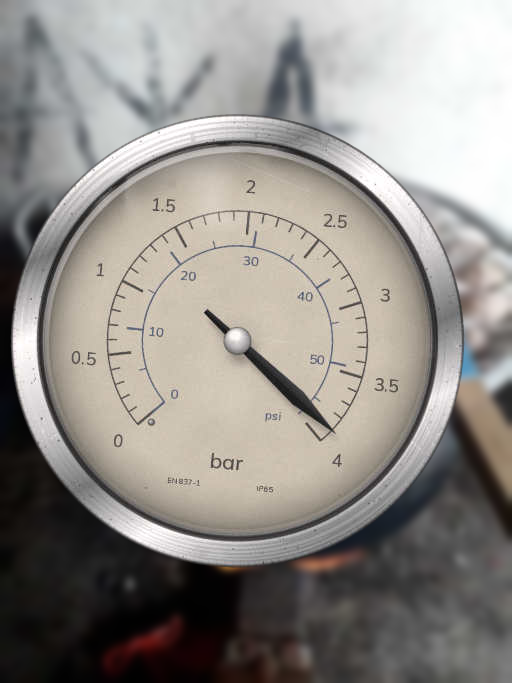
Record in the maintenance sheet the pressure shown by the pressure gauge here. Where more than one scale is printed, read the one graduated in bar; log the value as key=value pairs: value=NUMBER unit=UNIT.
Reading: value=3.9 unit=bar
